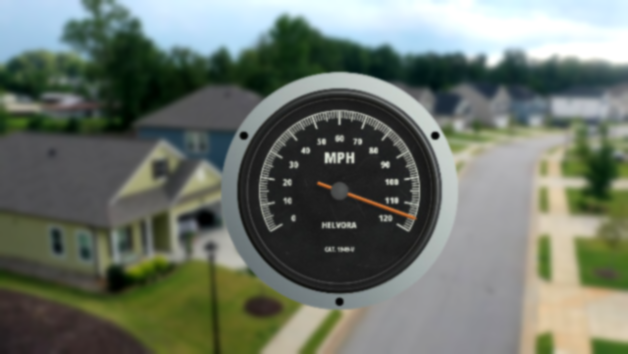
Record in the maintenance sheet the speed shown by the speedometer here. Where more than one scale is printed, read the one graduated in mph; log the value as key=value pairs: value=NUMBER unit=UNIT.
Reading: value=115 unit=mph
